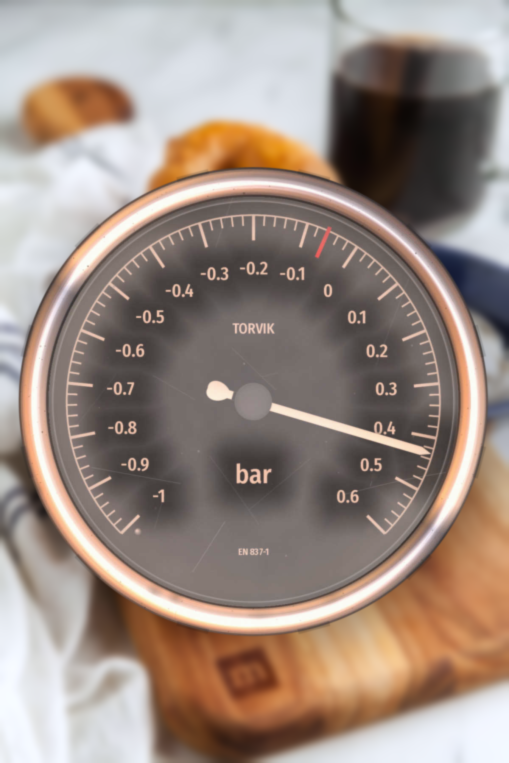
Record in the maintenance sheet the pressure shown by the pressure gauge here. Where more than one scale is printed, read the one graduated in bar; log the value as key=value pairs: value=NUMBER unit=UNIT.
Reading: value=0.43 unit=bar
